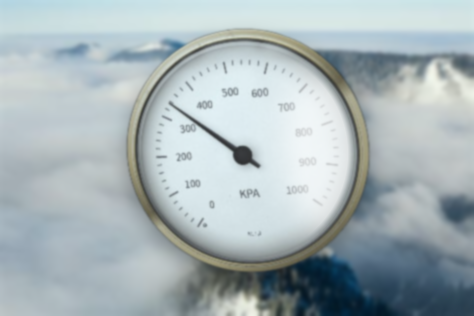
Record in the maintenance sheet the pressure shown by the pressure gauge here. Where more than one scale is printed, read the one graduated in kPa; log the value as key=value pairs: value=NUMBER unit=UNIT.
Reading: value=340 unit=kPa
